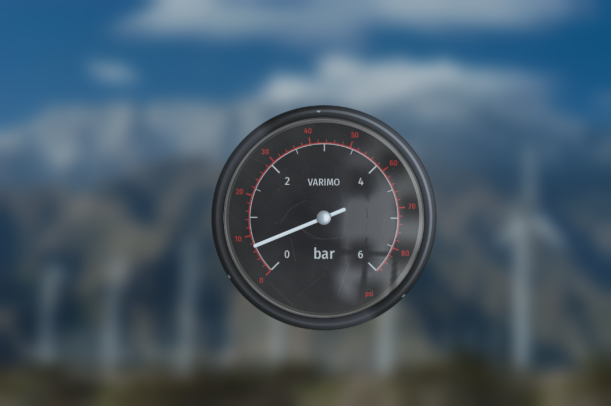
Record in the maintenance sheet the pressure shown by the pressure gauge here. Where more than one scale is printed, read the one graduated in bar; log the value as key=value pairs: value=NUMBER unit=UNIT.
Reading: value=0.5 unit=bar
